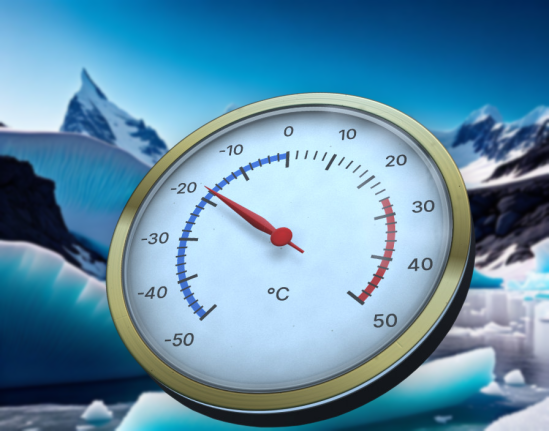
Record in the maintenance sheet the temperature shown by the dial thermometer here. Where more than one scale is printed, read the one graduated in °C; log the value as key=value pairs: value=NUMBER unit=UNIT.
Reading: value=-18 unit=°C
